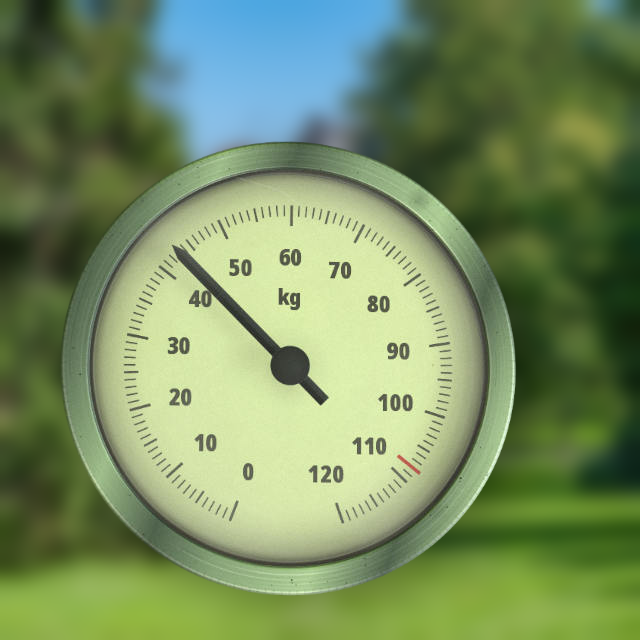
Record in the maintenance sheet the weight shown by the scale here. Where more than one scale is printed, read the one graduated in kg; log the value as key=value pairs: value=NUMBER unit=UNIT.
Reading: value=43 unit=kg
